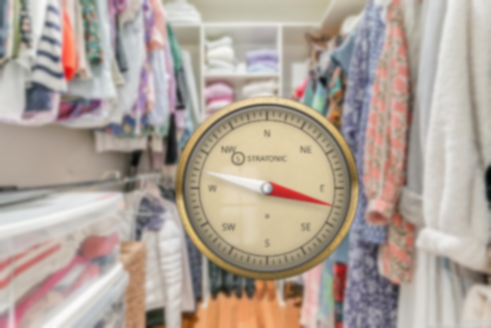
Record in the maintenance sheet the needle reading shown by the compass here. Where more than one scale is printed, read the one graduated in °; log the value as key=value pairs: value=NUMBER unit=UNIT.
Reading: value=105 unit=°
